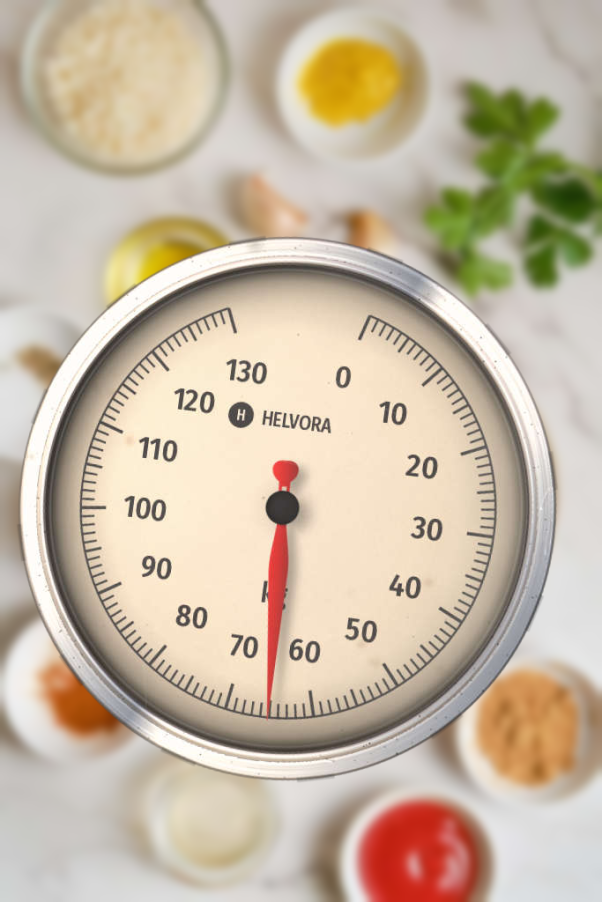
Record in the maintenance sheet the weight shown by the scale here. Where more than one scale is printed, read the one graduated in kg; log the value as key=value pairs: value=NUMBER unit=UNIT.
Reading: value=65 unit=kg
